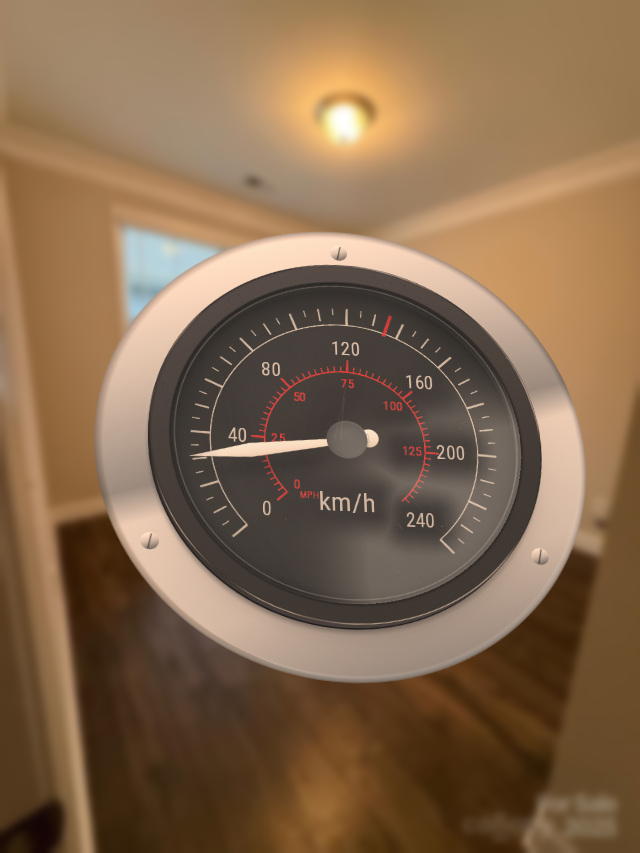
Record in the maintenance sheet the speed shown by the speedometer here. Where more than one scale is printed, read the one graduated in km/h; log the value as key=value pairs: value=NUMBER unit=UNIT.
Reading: value=30 unit=km/h
